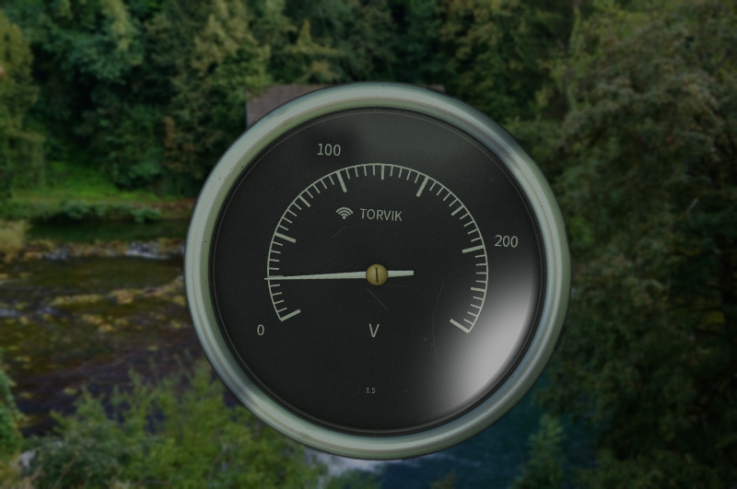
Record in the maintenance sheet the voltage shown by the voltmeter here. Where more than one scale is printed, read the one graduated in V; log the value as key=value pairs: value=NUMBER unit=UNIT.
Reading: value=25 unit=V
